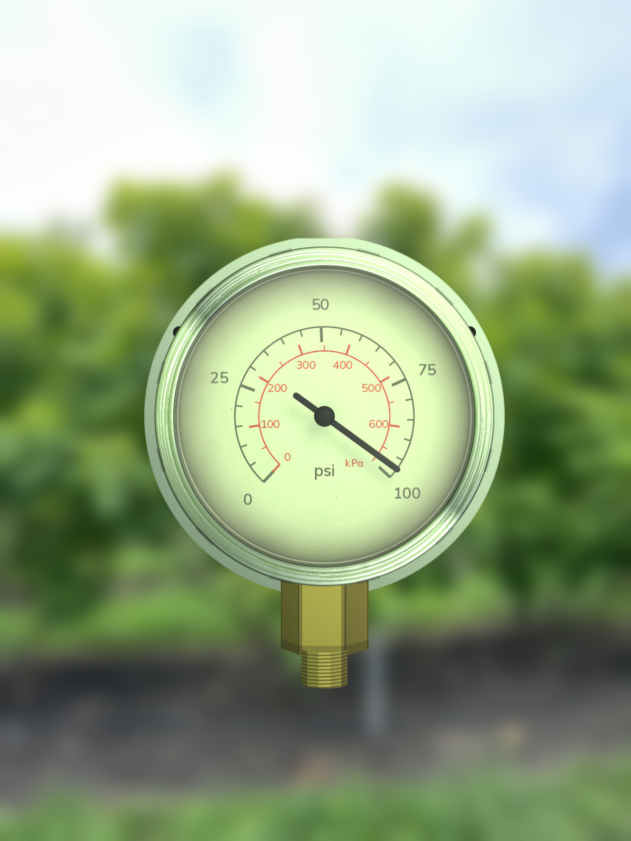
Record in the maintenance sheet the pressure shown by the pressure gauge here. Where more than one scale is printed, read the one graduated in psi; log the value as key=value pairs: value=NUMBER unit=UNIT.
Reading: value=97.5 unit=psi
